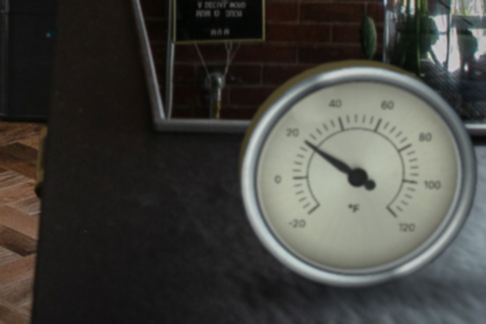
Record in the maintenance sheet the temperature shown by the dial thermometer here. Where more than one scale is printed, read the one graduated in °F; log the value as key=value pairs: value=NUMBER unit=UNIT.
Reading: value=20 unit=°F
